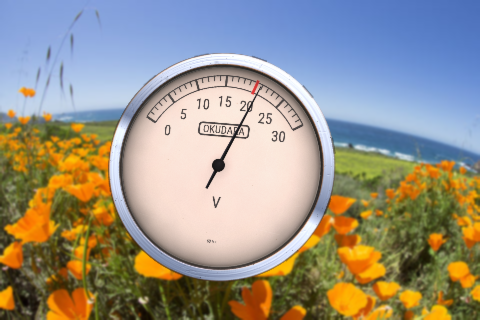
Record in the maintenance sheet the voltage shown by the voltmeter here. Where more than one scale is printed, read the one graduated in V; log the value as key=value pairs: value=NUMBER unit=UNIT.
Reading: value=21 unit=V
